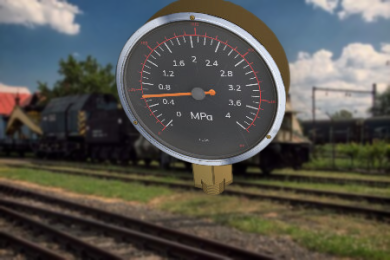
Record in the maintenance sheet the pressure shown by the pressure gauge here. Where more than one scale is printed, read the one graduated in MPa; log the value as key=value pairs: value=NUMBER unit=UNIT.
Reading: value=0.6 unit=MPa
